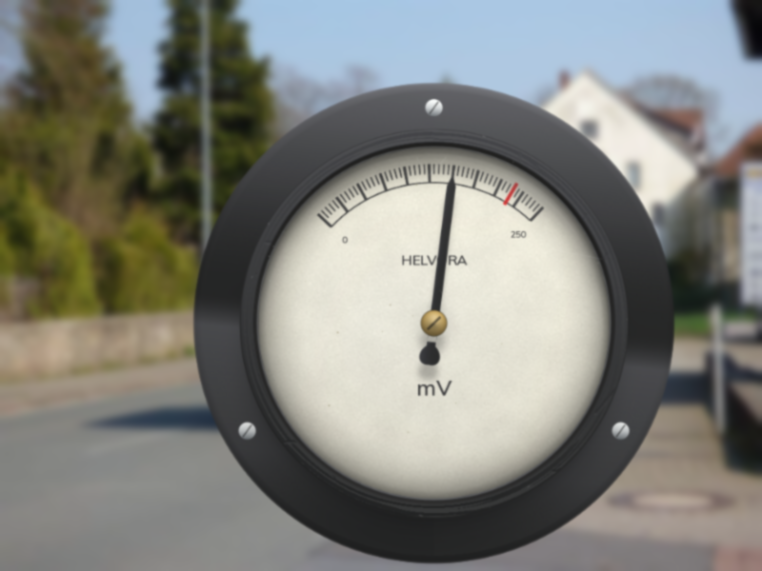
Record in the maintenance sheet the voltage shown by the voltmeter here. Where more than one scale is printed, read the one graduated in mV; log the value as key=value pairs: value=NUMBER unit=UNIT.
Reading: value=150 unit=mV
